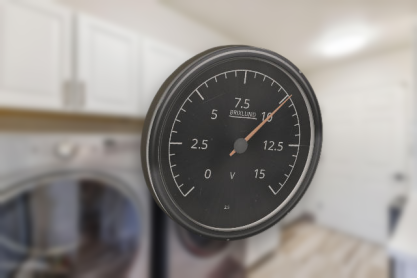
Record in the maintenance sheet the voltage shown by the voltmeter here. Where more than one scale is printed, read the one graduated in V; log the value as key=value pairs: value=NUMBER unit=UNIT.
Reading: value=10 unit=V
